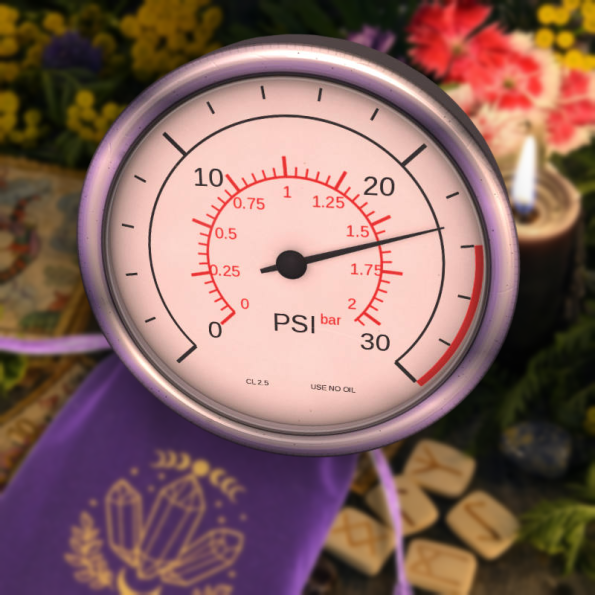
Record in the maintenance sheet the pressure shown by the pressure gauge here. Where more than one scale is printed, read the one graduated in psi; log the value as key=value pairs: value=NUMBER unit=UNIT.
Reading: value=23 unit=psi
